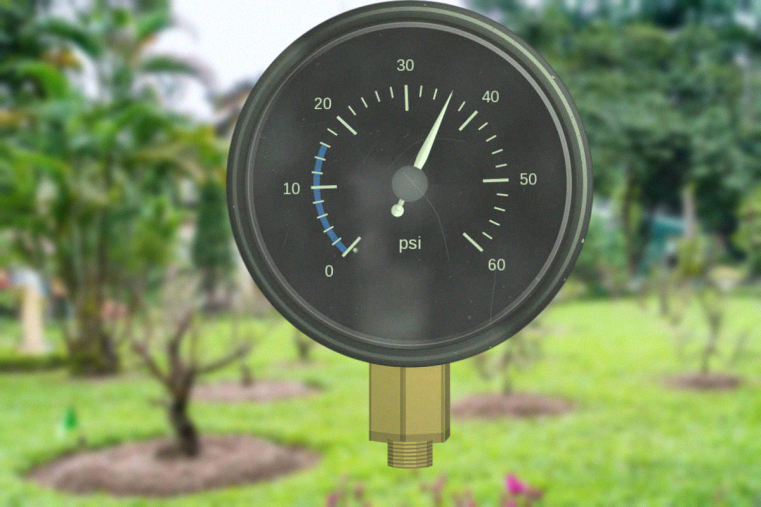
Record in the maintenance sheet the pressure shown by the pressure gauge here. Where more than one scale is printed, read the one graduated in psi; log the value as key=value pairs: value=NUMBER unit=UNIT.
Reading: value=36 unit=psi
